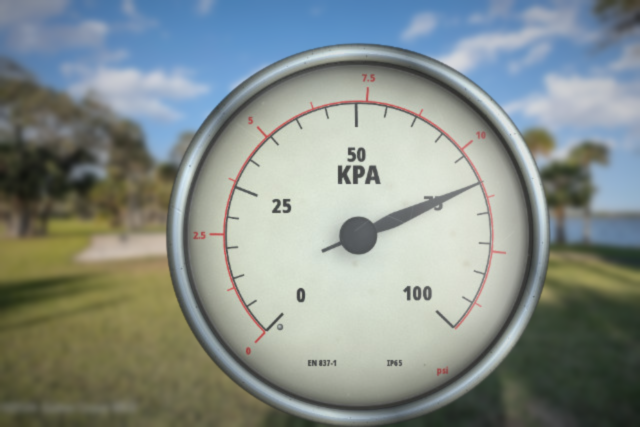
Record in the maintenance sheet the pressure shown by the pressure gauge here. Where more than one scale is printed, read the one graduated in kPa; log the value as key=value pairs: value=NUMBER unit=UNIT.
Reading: value=75 unit=kPa
